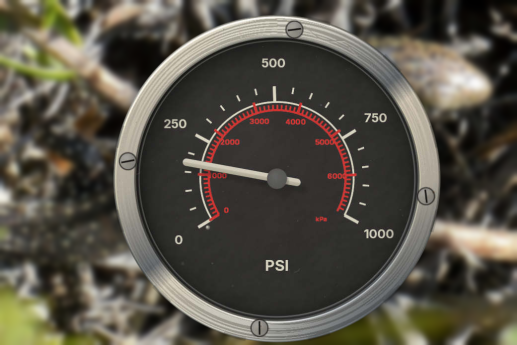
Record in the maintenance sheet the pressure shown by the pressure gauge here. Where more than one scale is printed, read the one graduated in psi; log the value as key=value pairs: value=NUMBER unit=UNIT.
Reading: value=175 unit=psi
